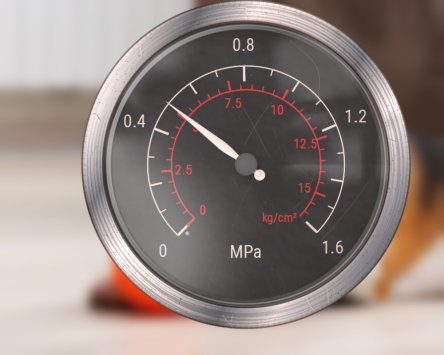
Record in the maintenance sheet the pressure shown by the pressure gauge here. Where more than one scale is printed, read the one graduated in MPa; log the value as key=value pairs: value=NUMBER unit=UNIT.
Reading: value=0.5 unit=MPa
